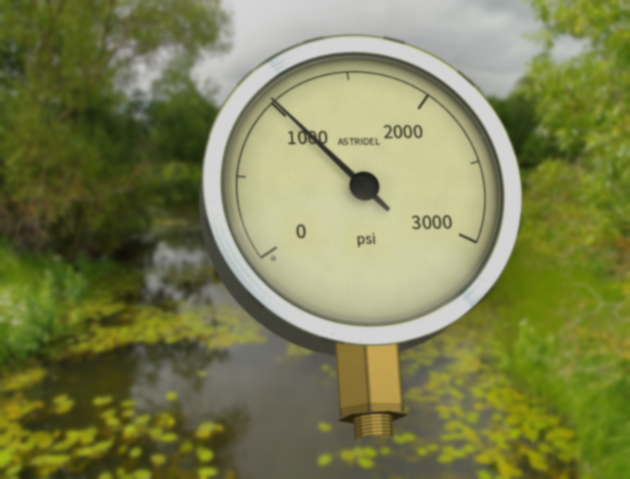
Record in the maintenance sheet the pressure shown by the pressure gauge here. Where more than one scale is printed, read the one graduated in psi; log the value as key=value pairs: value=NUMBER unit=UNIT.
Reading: value=1000 unit=psi
